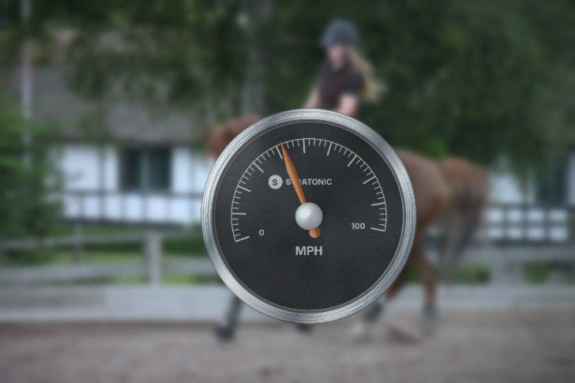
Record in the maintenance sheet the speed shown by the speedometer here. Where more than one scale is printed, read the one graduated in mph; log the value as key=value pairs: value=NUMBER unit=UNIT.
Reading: value=42 unit=mph
